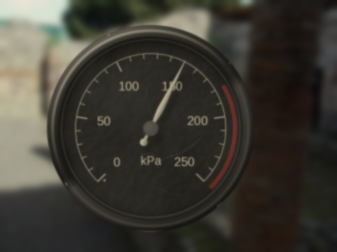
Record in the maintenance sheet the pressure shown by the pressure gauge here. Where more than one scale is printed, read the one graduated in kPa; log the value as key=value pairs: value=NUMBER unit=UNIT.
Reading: value=150 unit=kPa
